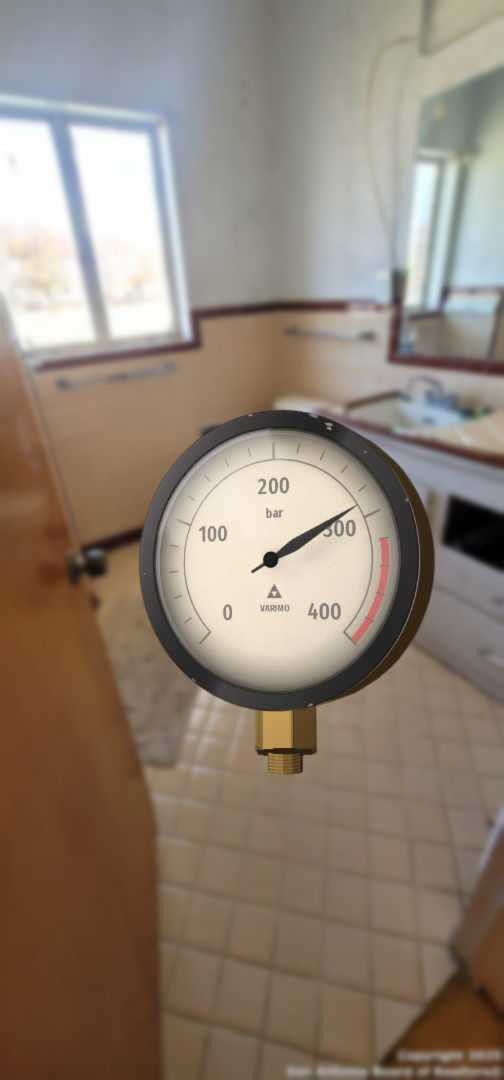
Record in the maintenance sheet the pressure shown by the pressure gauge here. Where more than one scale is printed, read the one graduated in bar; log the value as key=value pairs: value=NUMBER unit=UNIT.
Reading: value=290 unit=bar
